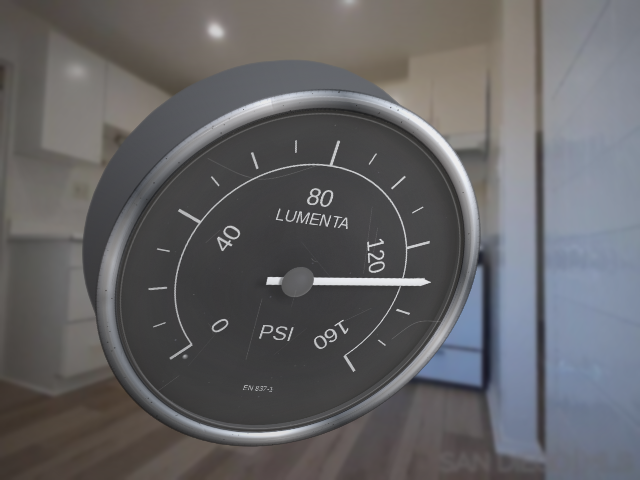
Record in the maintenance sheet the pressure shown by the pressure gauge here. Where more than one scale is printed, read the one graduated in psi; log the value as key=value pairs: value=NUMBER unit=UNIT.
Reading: value=130 unit=psi
